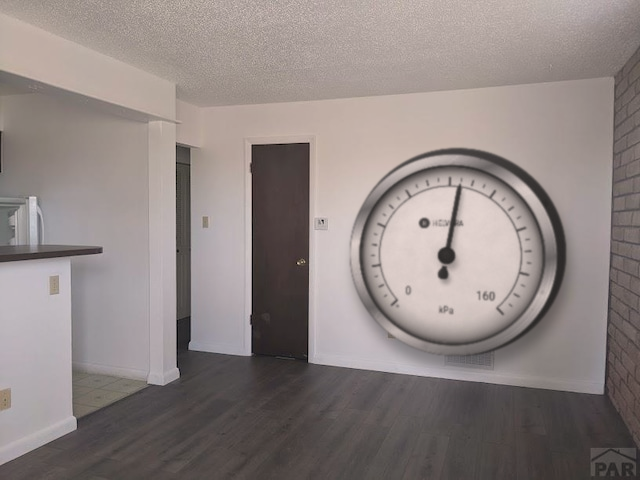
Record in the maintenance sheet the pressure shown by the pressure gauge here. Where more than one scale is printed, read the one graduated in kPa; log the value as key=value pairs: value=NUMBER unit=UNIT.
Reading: value=85 unit=kPa
